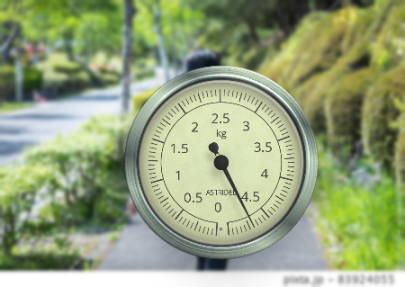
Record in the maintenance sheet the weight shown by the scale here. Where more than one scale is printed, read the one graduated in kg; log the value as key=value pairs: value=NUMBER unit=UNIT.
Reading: value=4.7 unit=kg
